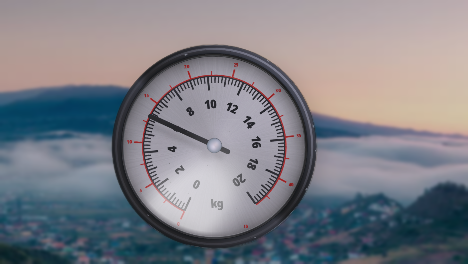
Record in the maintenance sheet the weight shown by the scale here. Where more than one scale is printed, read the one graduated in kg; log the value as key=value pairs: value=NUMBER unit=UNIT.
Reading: value=6 unit=kg
